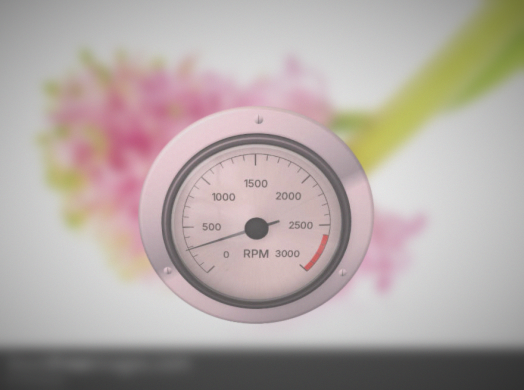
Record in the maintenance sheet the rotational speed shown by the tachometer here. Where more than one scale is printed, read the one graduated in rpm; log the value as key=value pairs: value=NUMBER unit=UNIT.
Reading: value=300 unit=rpm
